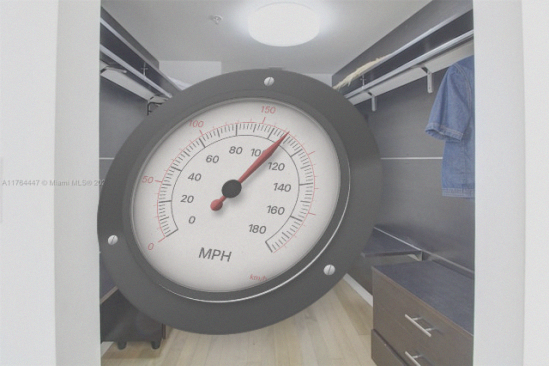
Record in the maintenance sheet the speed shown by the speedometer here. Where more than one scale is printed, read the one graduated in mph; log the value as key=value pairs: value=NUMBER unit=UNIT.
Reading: value=110 unit=mph
